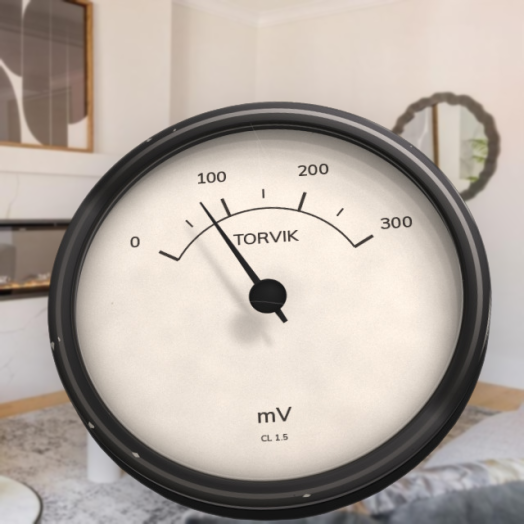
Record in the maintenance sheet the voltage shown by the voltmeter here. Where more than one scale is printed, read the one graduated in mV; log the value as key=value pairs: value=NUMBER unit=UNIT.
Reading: value=75 unit=mV
